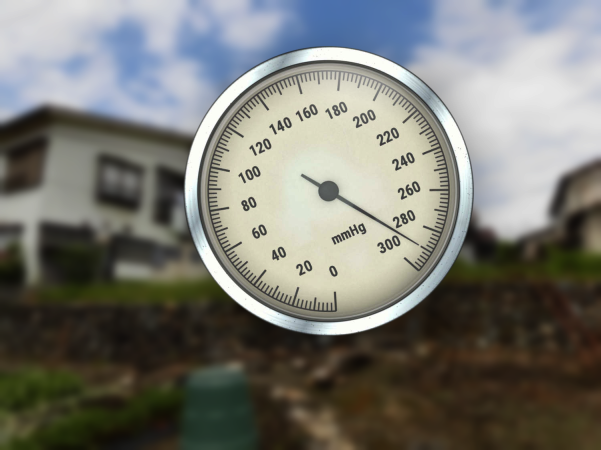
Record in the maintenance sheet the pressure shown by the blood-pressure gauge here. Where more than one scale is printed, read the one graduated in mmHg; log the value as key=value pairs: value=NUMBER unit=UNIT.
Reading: value=290 unit=mmHg
